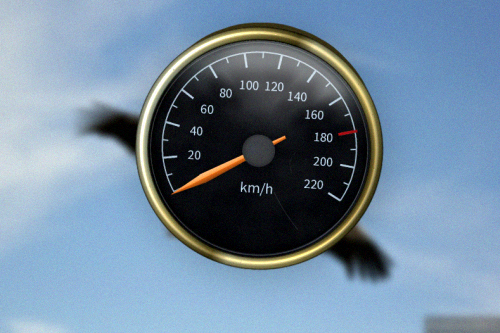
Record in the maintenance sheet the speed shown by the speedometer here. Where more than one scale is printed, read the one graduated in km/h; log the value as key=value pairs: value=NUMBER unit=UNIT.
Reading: value=0 unit=km/h
